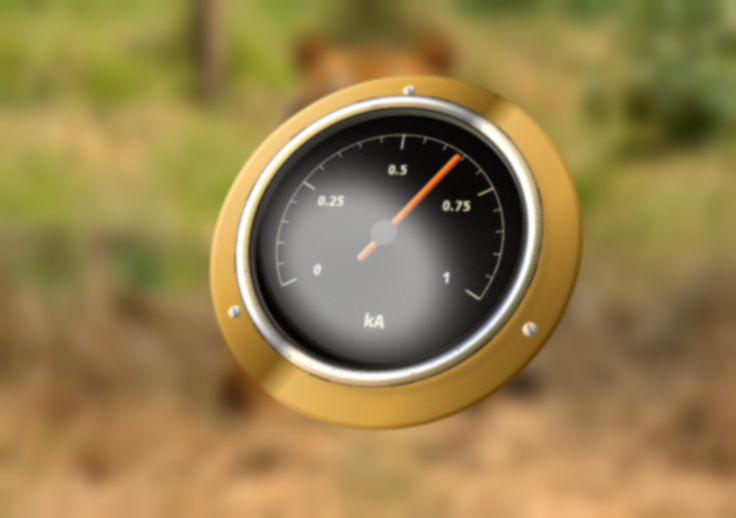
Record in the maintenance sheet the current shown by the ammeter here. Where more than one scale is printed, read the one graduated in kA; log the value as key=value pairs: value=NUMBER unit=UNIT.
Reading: value=0.65 unit=kA
